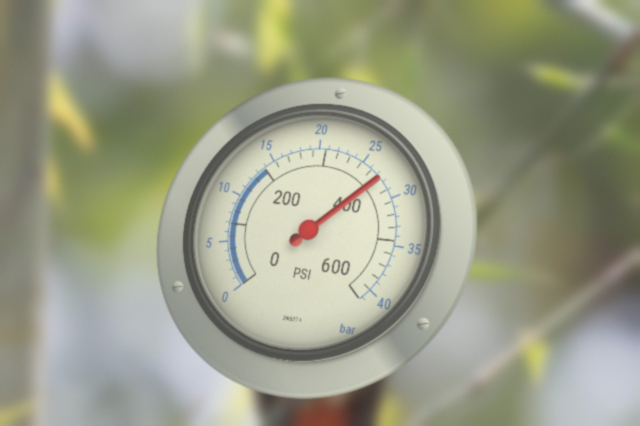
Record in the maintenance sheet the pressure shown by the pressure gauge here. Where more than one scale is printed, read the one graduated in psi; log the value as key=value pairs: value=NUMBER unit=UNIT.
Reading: value=400 unit=psi
